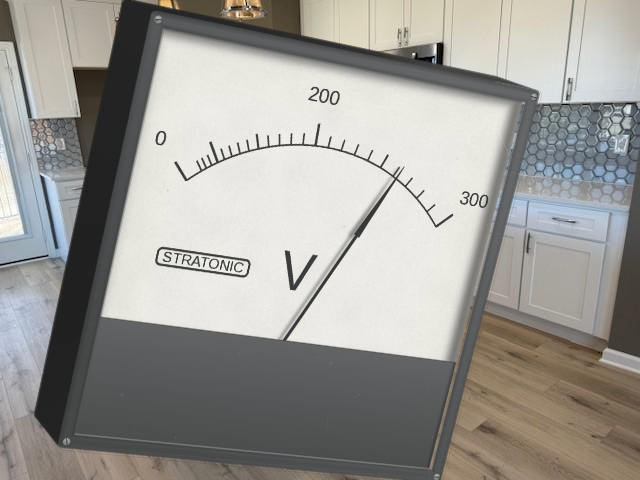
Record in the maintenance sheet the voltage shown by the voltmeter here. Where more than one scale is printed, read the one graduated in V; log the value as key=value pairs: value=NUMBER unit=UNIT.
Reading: value=260 unit=V
